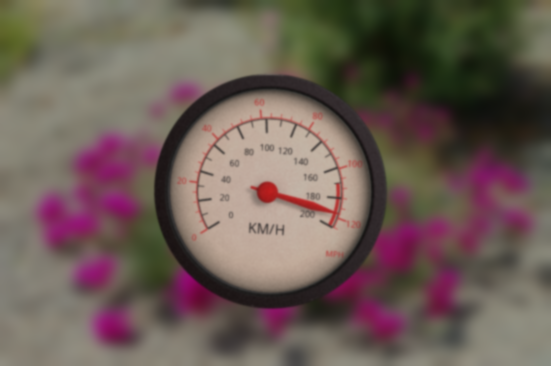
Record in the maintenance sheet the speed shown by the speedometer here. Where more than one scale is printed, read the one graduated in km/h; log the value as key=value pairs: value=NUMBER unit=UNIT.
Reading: value=190 unit=km/h
